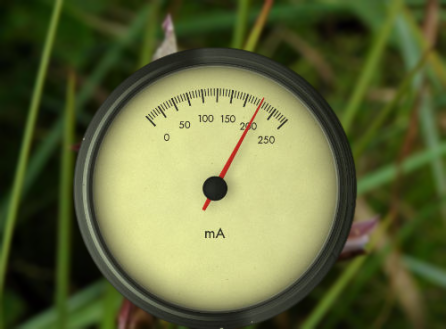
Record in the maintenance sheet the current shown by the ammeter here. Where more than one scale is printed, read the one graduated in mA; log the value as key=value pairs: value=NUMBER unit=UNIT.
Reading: value=200 unit=mA
